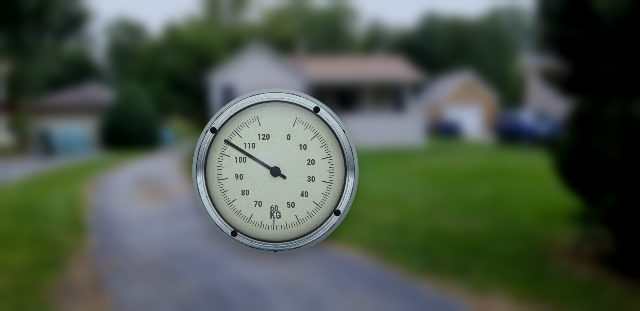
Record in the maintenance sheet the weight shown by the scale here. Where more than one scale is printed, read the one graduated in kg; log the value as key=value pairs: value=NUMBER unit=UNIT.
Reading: value=105 unit=kg
